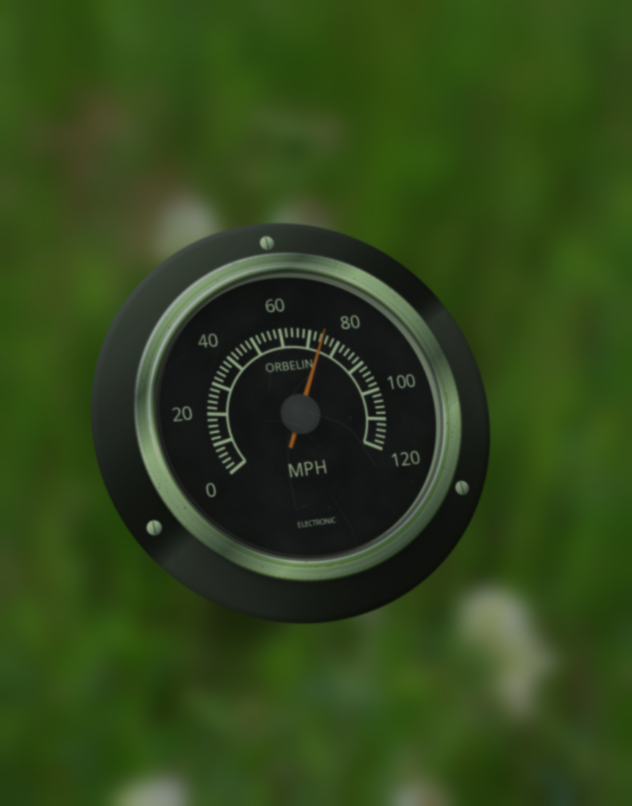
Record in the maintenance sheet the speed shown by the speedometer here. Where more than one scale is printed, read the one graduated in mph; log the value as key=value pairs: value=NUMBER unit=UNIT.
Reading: value=74 unit=mph
